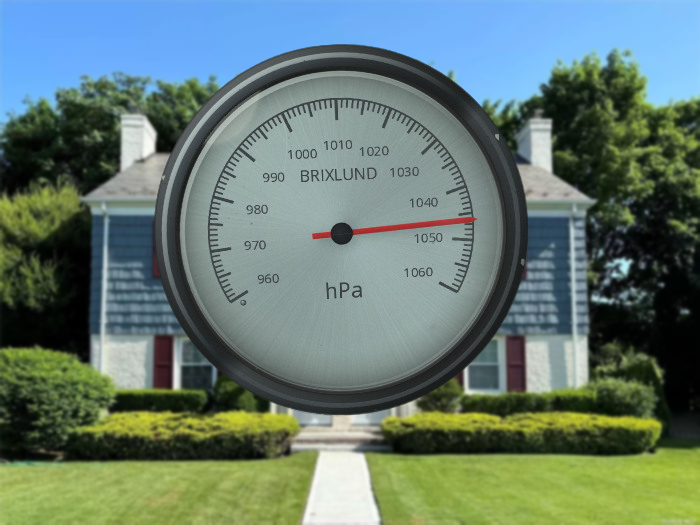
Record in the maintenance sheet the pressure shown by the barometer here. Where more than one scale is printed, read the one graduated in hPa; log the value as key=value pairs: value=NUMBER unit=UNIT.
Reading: value=1046 unit=hPa
